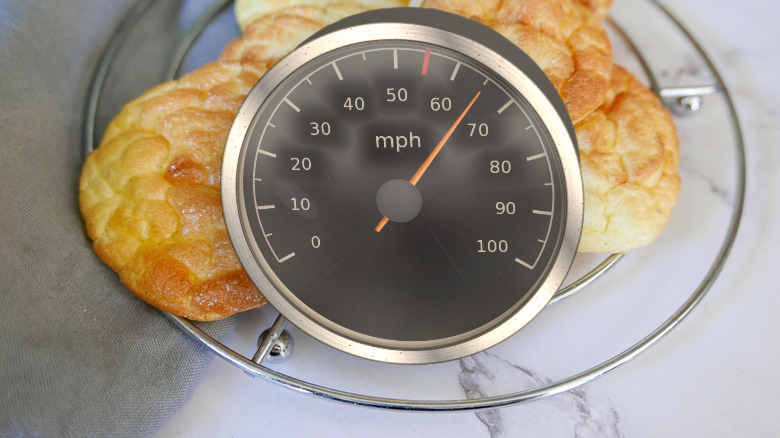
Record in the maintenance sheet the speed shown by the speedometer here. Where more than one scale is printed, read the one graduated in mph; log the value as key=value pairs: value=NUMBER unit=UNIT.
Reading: value=65 unit=mph
